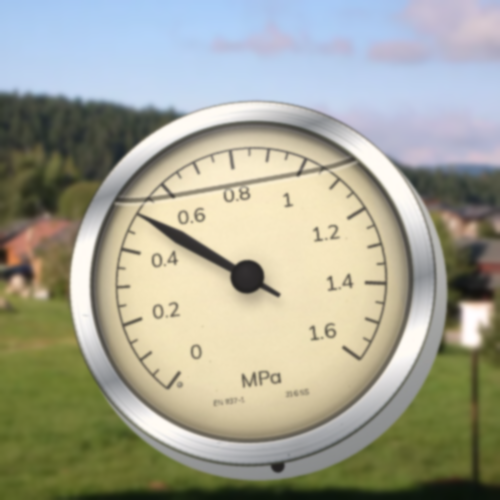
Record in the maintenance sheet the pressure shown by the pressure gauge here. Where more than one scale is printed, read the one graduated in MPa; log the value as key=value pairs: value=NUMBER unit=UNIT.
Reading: value=0.5 unit=MPa
